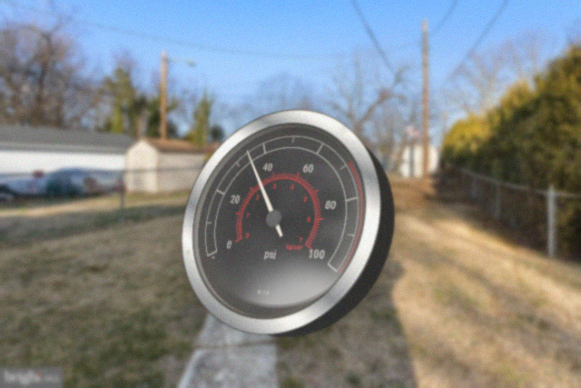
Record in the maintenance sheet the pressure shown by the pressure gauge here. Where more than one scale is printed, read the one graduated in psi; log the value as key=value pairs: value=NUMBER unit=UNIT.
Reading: value=35 unit=psi
